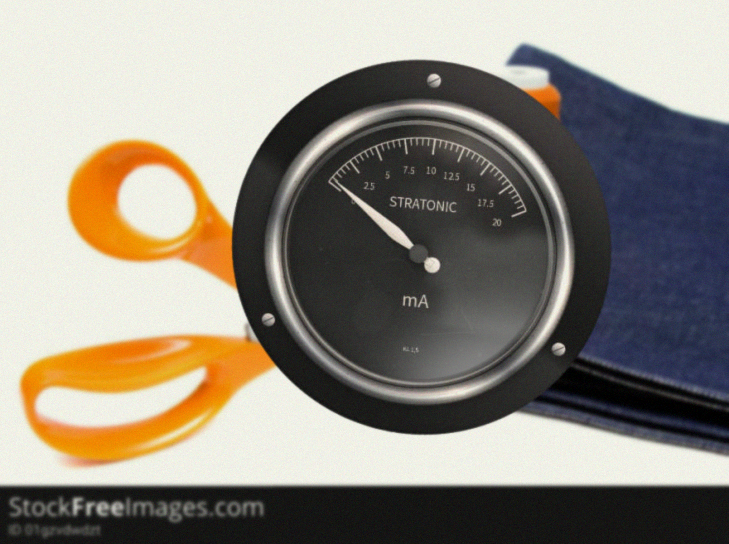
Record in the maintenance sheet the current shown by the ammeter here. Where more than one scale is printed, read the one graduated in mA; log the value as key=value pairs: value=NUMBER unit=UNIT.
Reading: value=0.5 unit=mA
